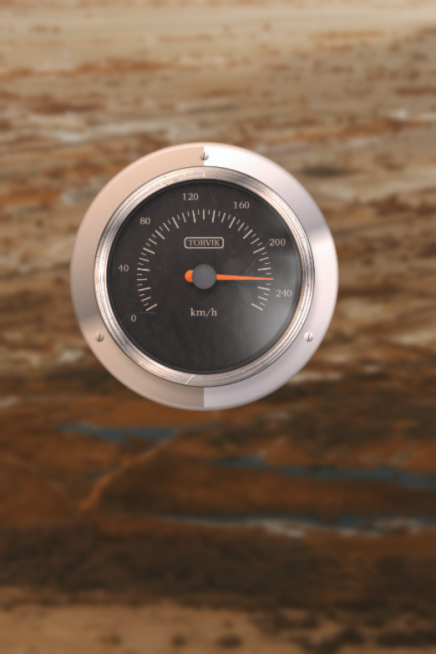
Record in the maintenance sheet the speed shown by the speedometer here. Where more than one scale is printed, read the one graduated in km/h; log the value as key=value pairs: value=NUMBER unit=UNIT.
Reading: value=230 unit=km/h
